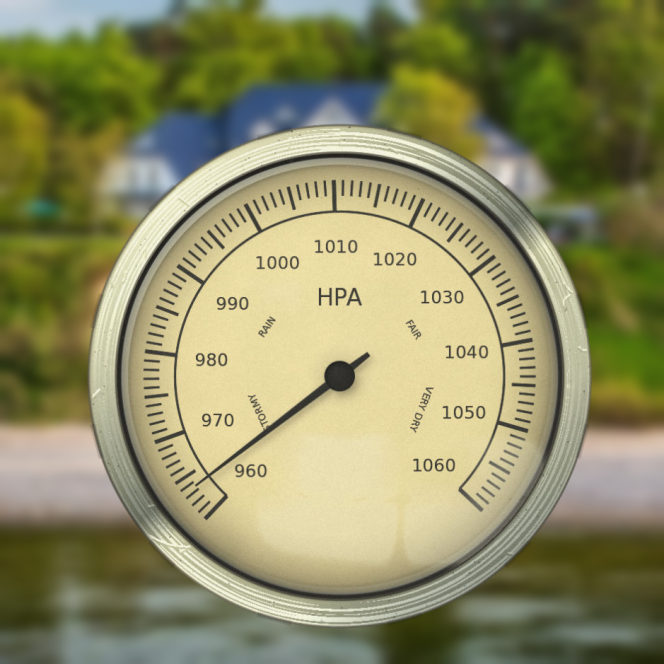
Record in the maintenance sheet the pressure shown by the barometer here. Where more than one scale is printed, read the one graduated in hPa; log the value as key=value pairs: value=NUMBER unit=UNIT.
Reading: value=963.5 unit=hPa
